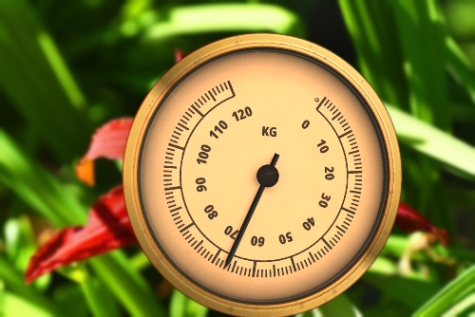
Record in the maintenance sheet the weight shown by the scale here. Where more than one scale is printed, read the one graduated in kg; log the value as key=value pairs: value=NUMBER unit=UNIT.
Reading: value=67 unit=kg
